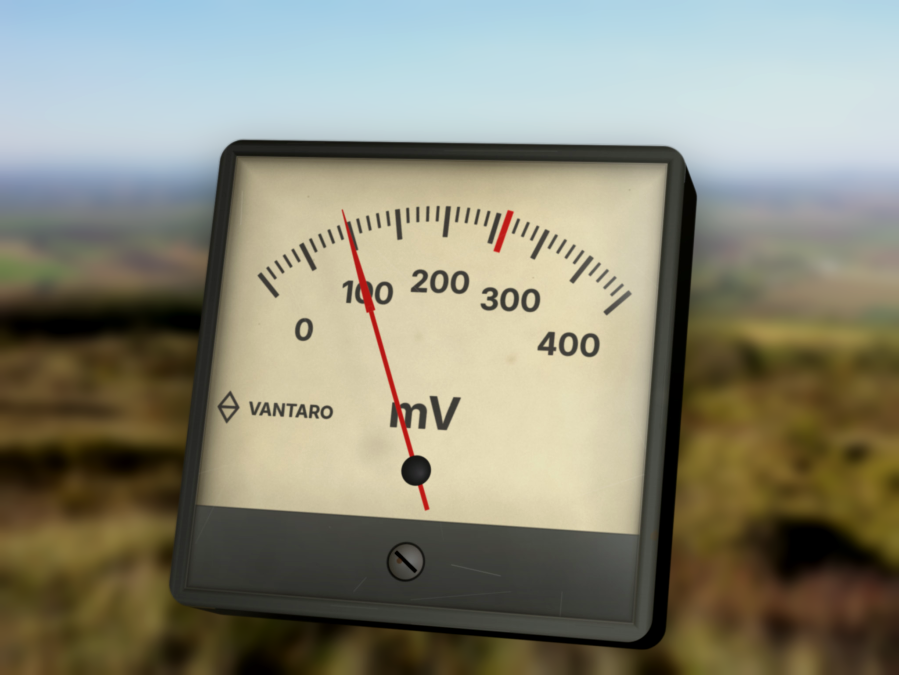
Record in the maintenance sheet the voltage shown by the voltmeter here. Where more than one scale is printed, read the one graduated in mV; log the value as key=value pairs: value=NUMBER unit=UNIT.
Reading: value=100 unit=mV
